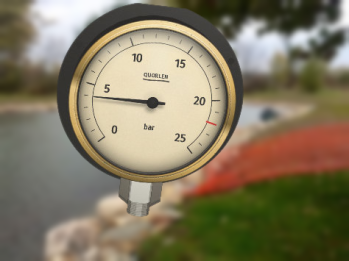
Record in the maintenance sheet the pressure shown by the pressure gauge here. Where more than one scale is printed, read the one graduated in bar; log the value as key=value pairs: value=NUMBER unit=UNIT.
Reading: value=4 unit=bar
